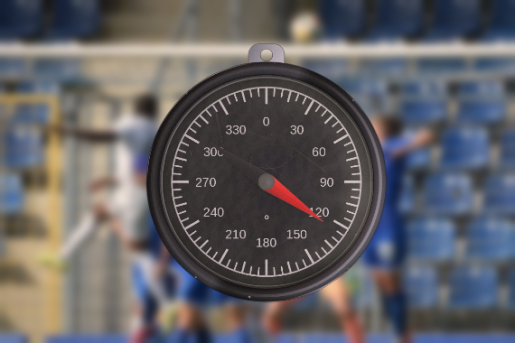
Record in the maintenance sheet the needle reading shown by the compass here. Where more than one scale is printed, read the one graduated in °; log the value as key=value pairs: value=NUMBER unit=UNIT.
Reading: value=125 unit=°
